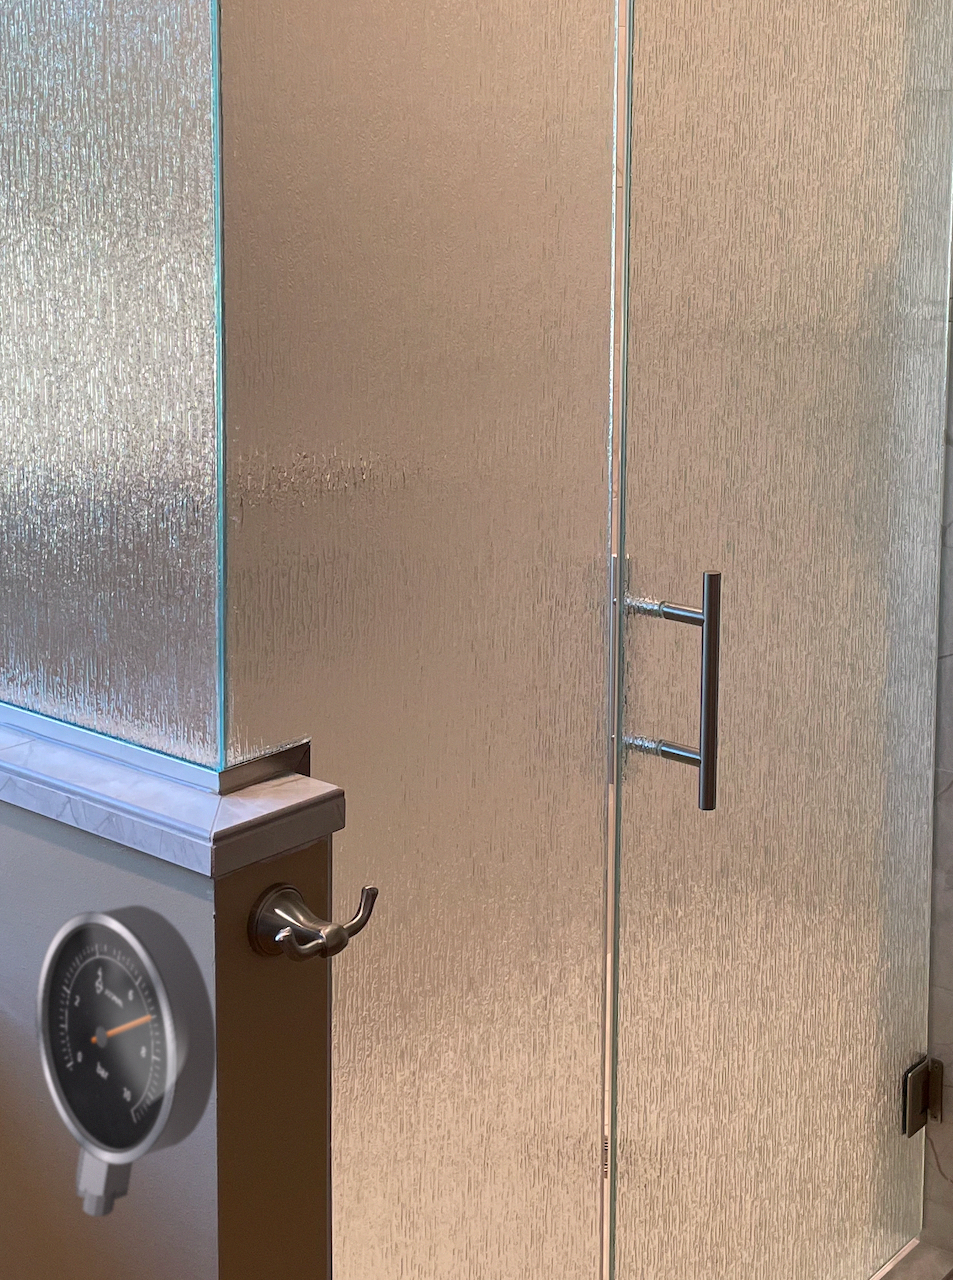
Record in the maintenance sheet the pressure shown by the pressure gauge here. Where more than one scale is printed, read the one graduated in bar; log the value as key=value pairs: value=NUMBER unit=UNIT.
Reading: value=7 unit=bar
